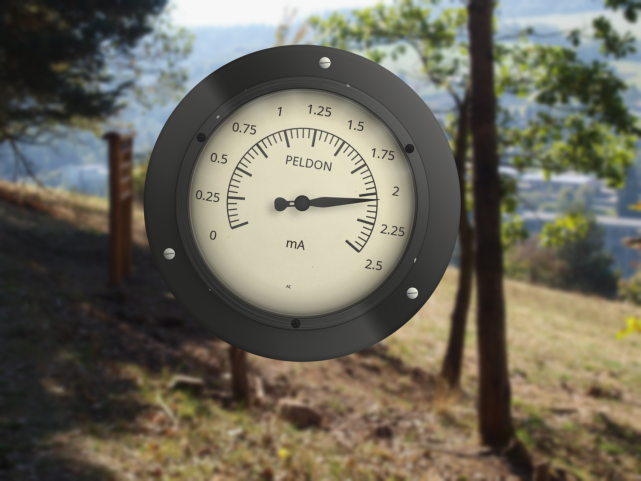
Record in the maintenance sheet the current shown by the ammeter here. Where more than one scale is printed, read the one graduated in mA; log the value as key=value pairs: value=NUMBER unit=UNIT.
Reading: value=2.05 unit=mA
